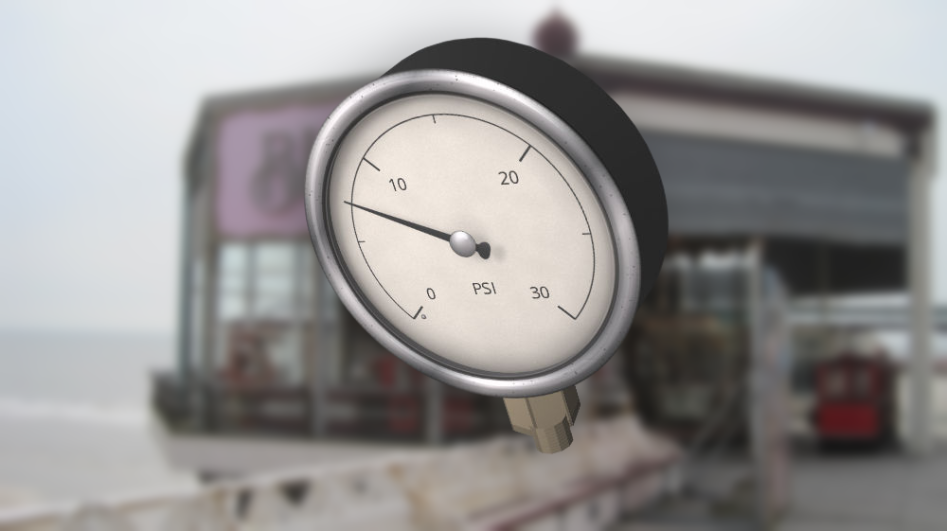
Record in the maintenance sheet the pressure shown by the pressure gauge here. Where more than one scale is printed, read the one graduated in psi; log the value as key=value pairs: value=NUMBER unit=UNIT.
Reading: value=7.5 unit=psi
